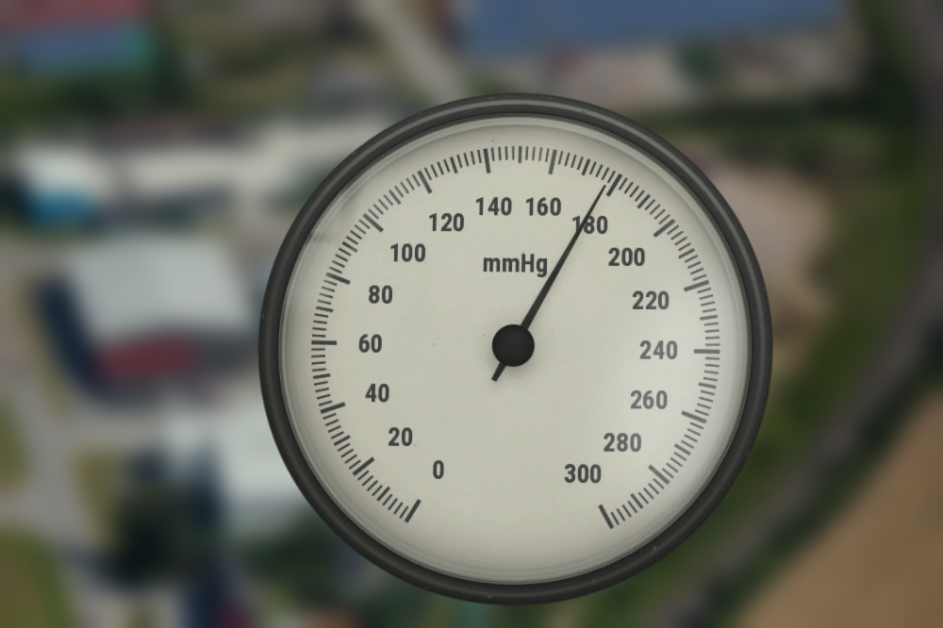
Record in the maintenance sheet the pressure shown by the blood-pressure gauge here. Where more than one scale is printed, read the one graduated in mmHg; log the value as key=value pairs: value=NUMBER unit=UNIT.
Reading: value=178 unit=mmHg
